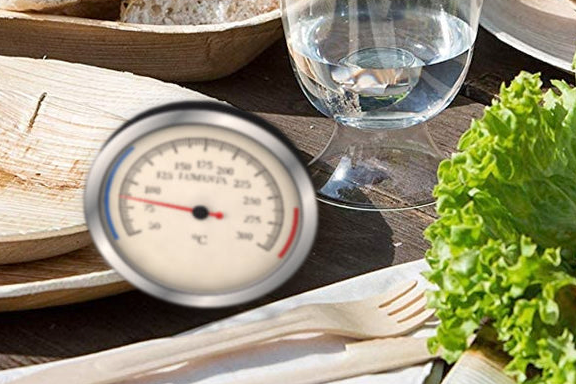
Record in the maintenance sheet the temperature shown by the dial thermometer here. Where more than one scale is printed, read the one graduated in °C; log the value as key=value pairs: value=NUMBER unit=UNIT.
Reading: value=87.5 unit=°C
